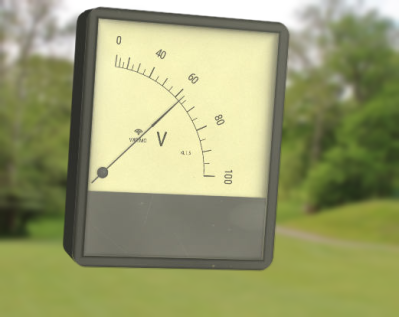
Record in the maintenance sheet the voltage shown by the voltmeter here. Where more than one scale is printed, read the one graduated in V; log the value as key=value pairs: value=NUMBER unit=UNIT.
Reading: value=62.5 unit=V
